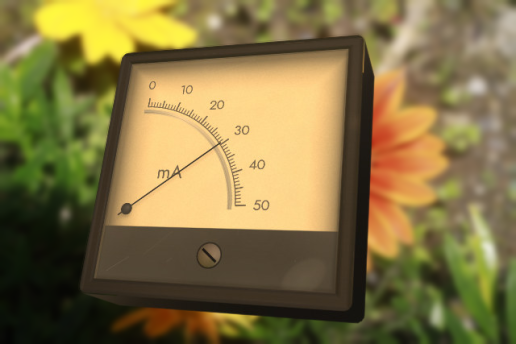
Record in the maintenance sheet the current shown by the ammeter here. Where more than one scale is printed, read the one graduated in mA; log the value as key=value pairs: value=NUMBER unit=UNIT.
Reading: value=30 unit=mA
